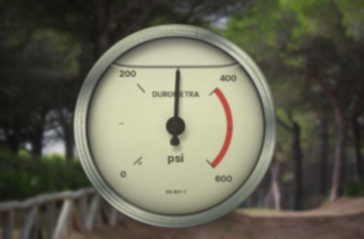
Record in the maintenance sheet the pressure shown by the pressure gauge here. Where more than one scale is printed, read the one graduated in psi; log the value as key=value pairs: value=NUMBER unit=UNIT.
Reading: value=300 unit=psi
